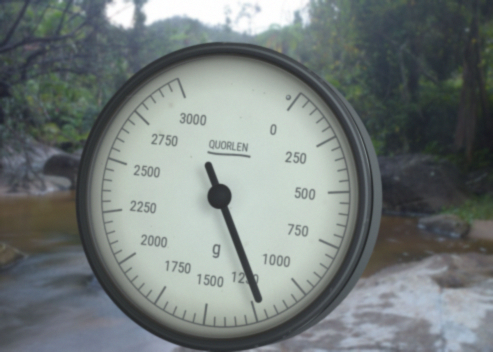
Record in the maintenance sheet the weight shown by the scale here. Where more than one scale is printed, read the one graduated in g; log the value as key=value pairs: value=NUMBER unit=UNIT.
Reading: value=1200 unit=g
